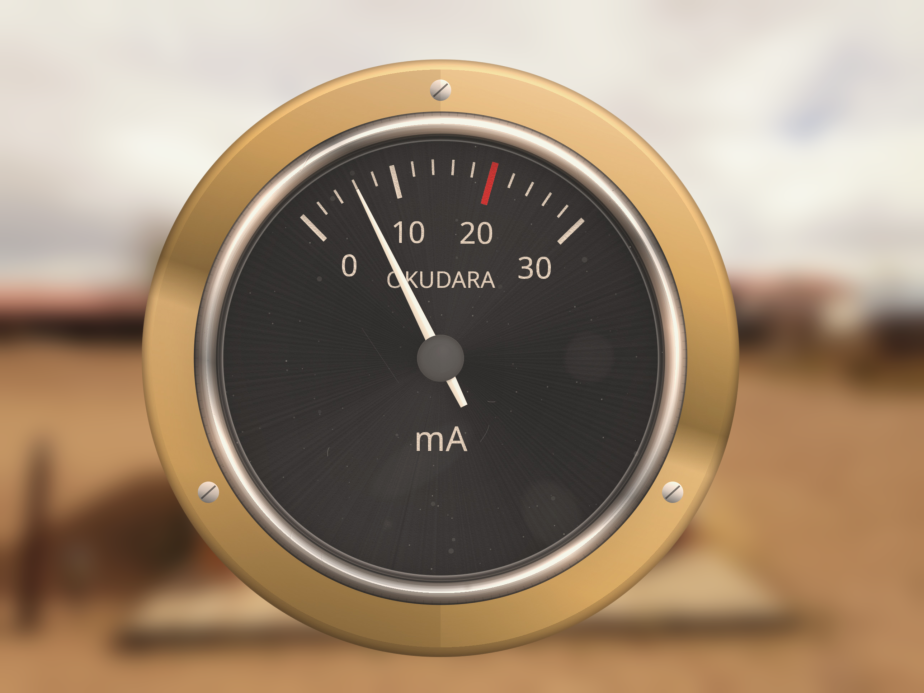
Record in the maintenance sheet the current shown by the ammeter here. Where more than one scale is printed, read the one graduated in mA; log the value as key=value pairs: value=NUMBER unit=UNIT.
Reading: value=6 unit=mA
